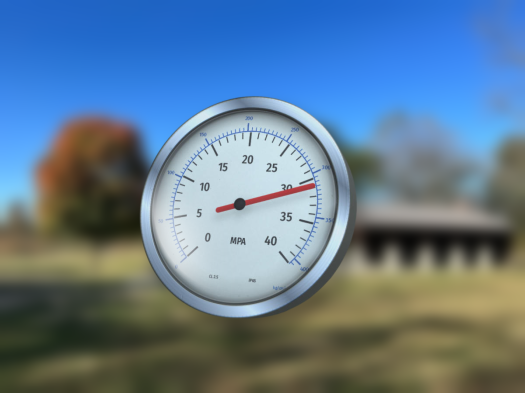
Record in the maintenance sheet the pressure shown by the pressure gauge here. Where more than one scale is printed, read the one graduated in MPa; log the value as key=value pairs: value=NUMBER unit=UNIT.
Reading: value=31 unit=MPa
